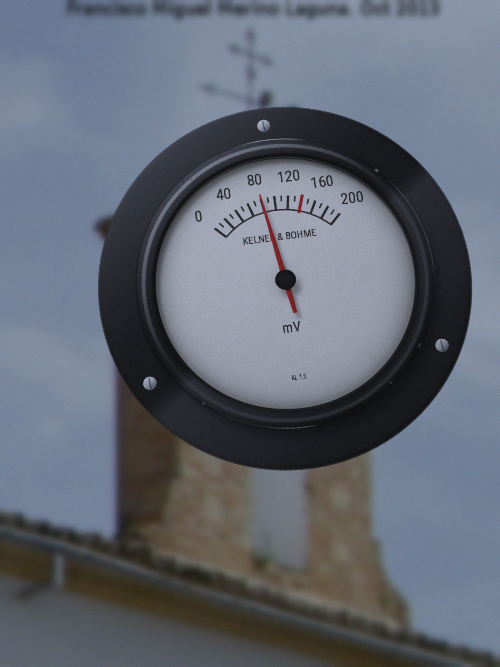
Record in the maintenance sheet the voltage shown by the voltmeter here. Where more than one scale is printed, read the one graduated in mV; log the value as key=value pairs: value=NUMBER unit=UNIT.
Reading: value=80 unit=mV
